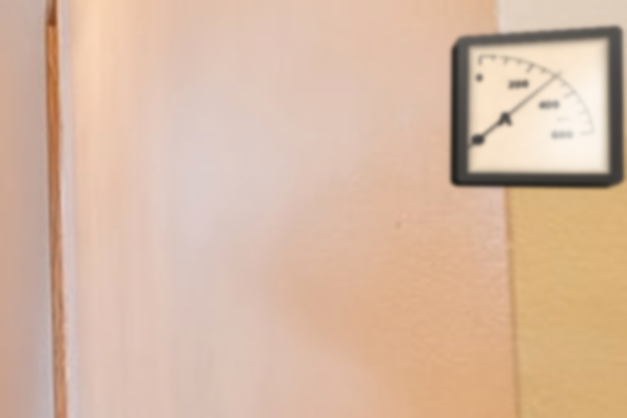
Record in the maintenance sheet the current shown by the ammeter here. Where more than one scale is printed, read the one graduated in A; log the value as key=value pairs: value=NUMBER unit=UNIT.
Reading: value=300 unit=A
